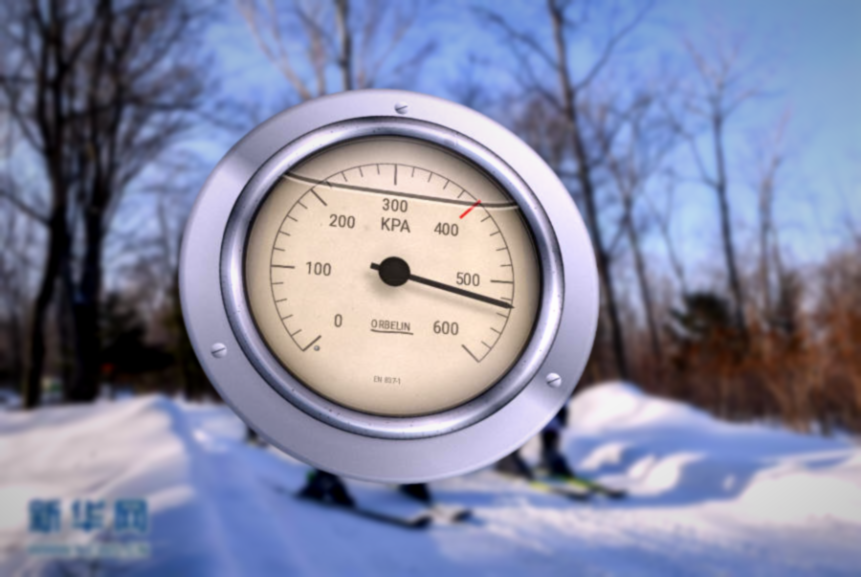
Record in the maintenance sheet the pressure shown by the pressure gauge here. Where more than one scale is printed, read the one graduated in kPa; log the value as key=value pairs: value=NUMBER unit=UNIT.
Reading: value=530 unit=kPa
